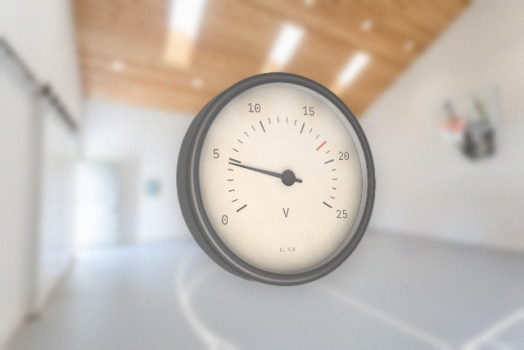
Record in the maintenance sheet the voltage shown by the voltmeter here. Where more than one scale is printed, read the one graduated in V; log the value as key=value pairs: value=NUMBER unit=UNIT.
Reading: value=4.5 unit=V
